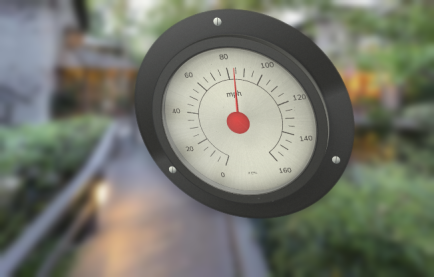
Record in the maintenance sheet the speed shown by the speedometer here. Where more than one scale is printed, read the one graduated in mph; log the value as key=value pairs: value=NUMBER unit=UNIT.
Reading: value=85 unit=mph
